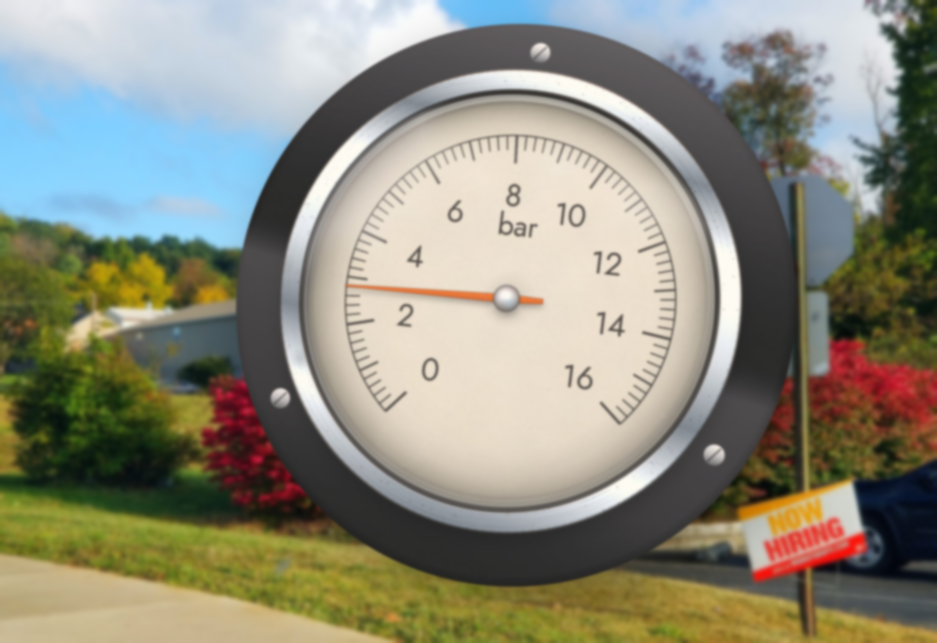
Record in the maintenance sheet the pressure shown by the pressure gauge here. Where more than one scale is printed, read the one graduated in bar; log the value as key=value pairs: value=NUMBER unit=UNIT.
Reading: value=2.8 unit=bar
